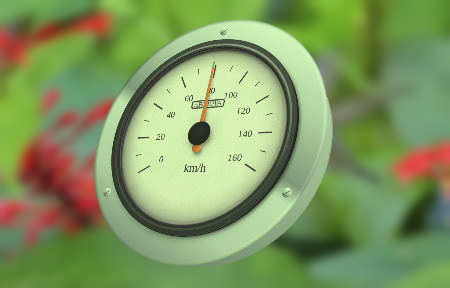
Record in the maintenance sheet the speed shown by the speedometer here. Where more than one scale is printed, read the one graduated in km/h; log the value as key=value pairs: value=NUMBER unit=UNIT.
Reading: value=80 unit=km/h
